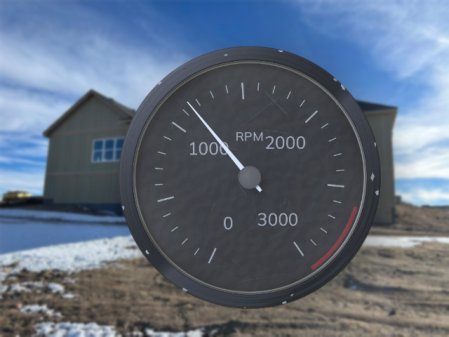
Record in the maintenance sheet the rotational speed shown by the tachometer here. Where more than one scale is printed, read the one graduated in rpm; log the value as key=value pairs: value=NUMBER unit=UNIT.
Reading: value=1150 unit=rpm
